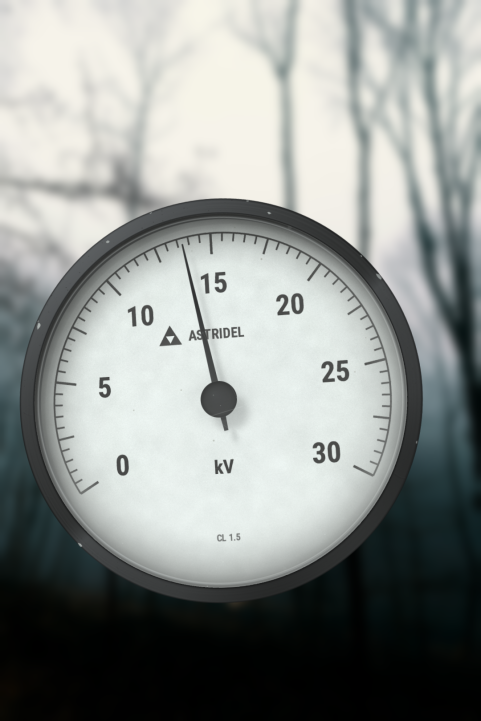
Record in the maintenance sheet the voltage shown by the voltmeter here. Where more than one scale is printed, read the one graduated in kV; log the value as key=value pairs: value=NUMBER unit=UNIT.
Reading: value=13.75 unit=kV
